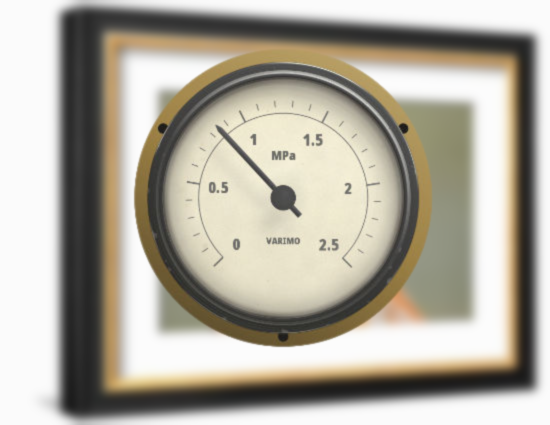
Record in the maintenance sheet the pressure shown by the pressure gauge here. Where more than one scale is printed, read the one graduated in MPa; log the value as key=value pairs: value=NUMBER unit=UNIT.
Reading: value=0.85 unit=MPa
